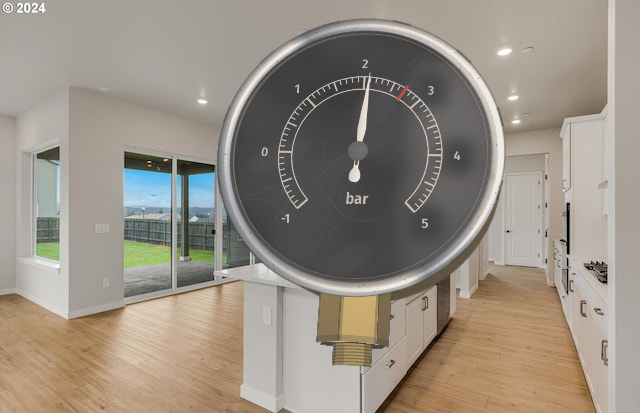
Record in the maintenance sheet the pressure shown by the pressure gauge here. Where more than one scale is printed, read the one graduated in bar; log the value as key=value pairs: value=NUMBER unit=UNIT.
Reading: value=2.1 unit=bar
